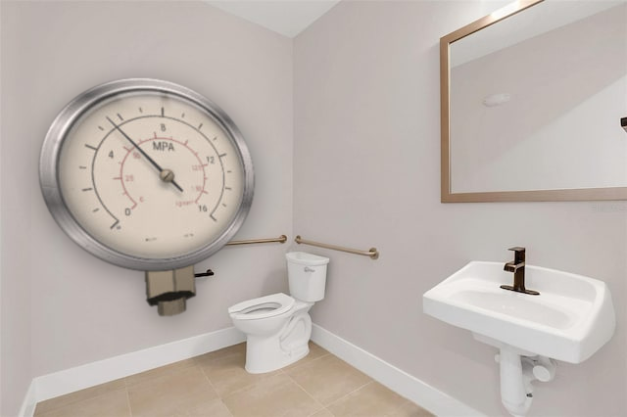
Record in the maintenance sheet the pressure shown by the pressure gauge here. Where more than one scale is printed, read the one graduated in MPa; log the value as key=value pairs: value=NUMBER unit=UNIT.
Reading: value=5.5 unit=MPa
